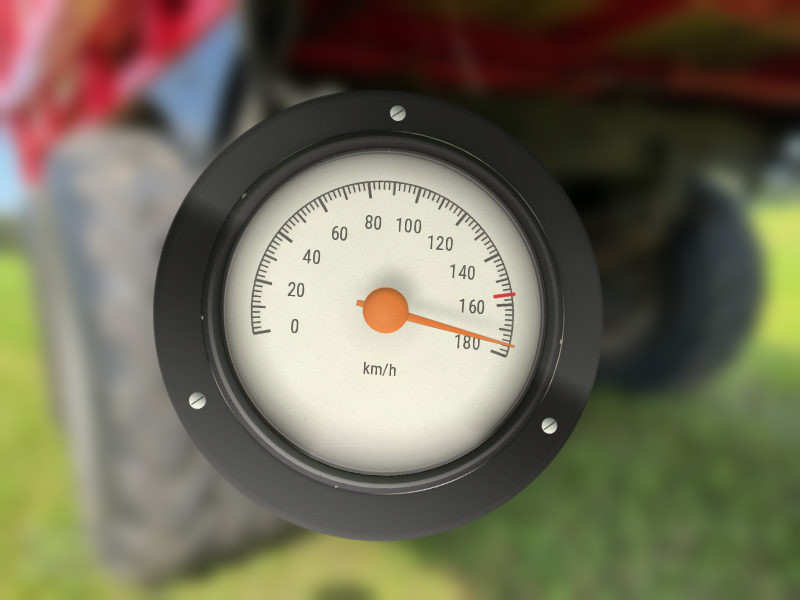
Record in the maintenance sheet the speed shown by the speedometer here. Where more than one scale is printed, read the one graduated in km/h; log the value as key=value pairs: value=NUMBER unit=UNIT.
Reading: value=176 unit=km/h
